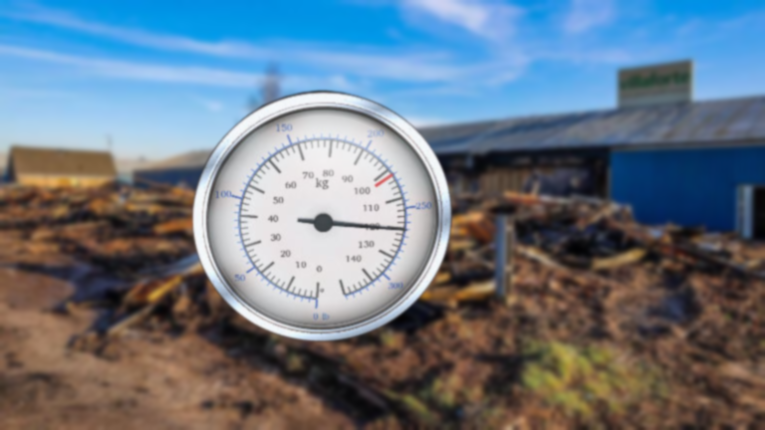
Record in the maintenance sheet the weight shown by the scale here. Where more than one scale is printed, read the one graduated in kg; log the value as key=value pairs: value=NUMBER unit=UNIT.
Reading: value=120 unit=kg
